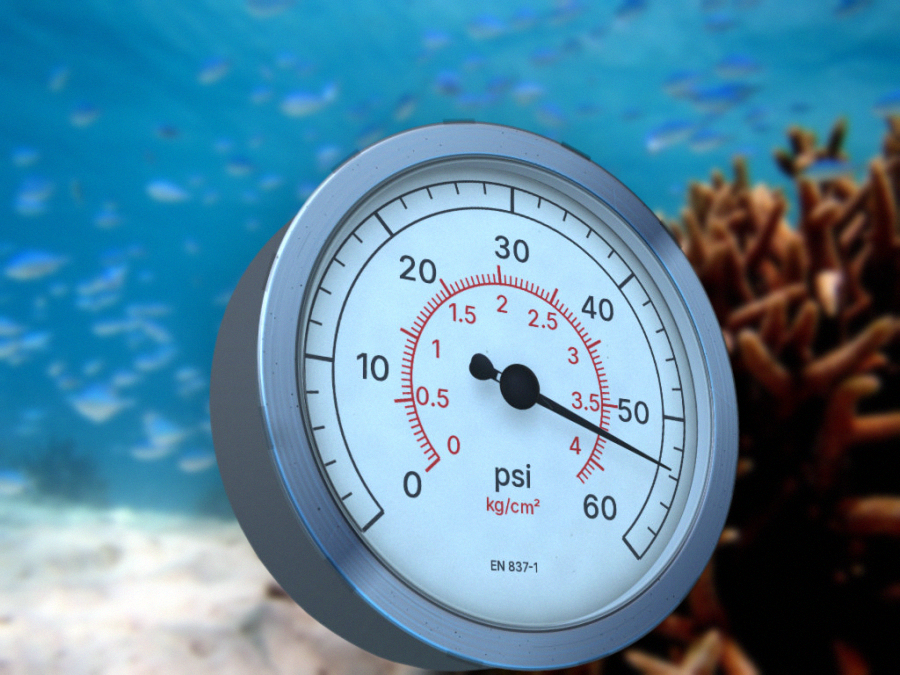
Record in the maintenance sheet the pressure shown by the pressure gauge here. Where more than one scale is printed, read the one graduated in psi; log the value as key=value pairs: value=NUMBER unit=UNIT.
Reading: value=54 unit=psi
